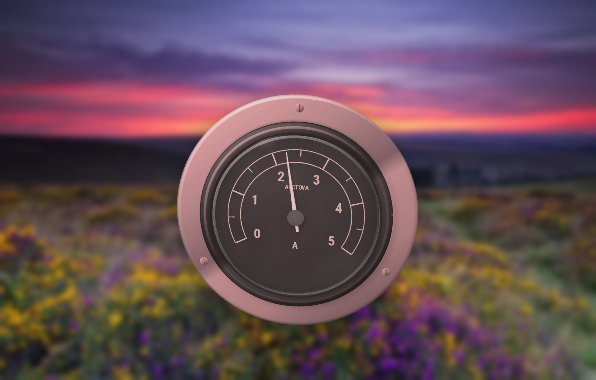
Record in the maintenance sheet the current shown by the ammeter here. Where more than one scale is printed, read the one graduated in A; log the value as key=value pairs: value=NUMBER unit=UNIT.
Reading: value=2.25 unit=A
